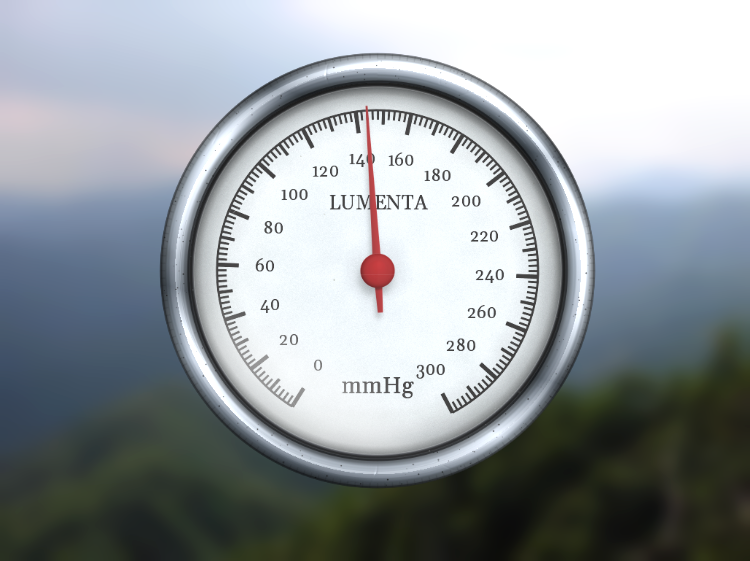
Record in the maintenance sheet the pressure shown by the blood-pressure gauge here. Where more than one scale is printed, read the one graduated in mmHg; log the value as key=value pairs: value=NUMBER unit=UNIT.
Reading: value=144 unit=mmHg
